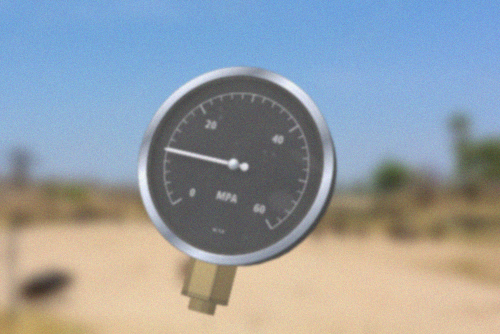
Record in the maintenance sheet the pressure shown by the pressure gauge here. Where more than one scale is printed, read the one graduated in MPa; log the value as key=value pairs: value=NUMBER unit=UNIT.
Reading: value=10 unit=MPa
